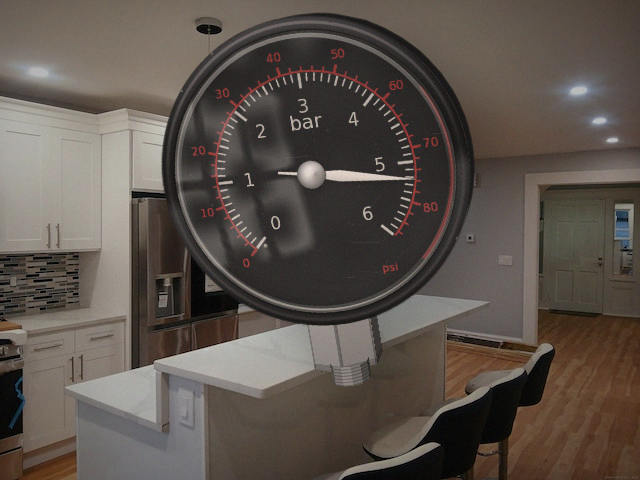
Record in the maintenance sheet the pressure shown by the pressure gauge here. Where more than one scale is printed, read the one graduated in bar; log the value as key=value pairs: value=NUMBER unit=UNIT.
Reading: value=5.2 unit=bar
